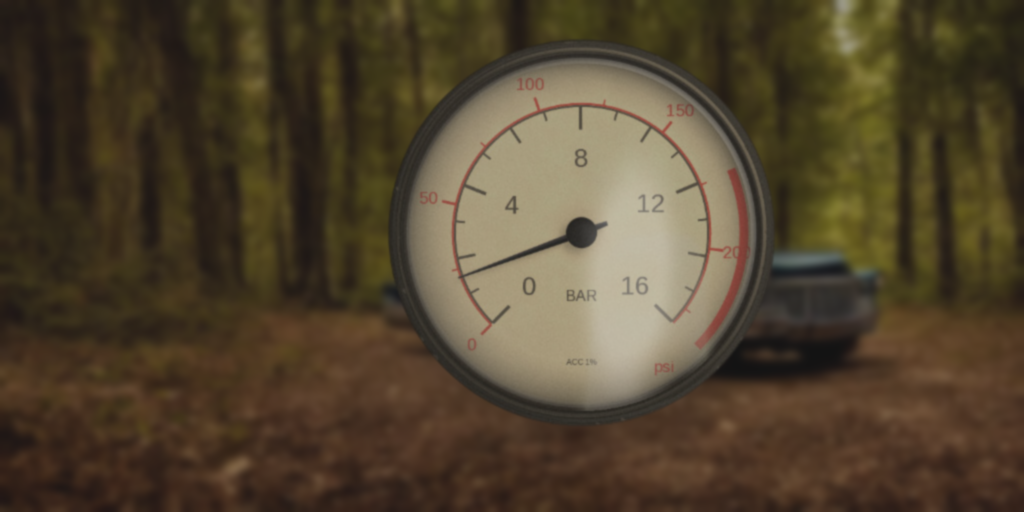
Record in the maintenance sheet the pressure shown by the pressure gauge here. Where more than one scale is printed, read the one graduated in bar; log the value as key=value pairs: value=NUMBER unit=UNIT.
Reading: value=1.5 unit=bar
